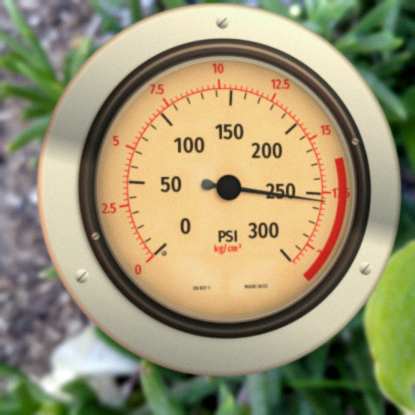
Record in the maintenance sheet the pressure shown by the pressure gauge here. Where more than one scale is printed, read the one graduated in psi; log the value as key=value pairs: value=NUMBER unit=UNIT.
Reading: value=255 unit=psi
